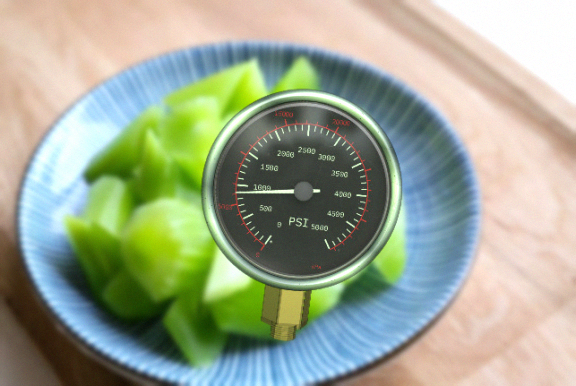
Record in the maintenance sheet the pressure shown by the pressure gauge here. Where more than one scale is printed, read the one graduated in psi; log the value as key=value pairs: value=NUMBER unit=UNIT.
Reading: value=900 unit=psi
